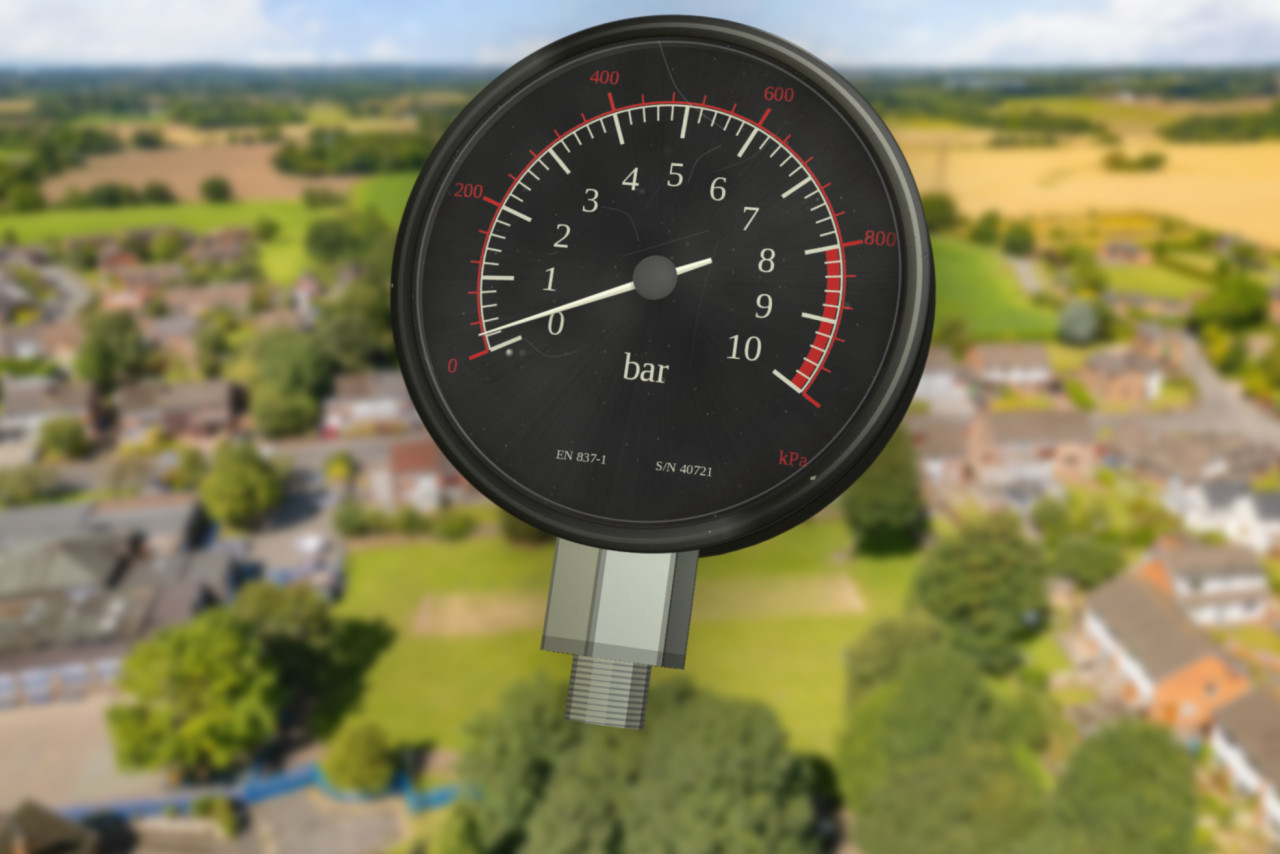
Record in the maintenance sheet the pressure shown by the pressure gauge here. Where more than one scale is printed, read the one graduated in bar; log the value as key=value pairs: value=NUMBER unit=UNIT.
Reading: value=0.2 unit=bar
